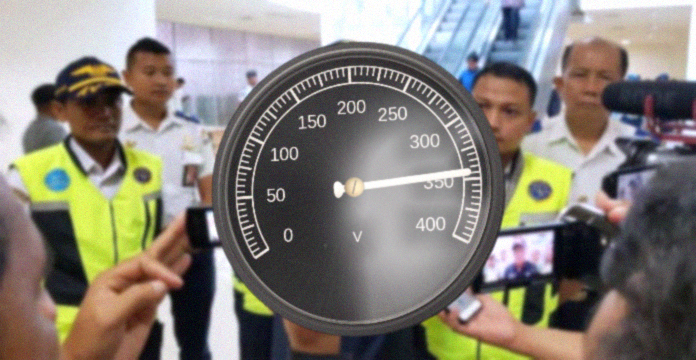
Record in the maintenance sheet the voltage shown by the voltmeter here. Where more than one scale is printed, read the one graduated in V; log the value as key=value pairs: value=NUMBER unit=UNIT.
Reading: value=345 unit=V
